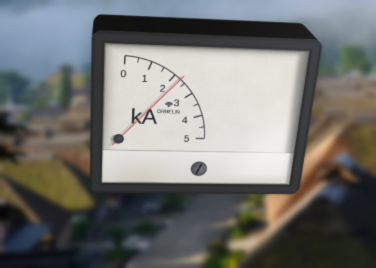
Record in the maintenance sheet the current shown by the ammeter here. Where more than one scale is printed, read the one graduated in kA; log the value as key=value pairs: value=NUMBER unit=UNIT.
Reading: value=2.25 unit=kA
